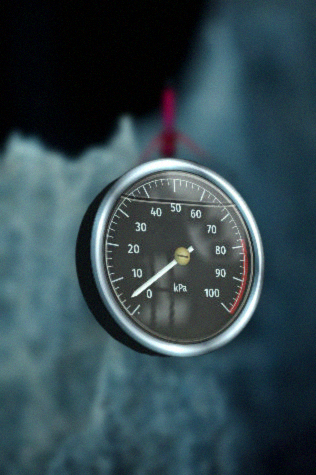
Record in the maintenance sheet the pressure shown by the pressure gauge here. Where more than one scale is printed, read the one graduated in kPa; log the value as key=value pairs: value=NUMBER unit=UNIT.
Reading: value=4 unit=kPa
